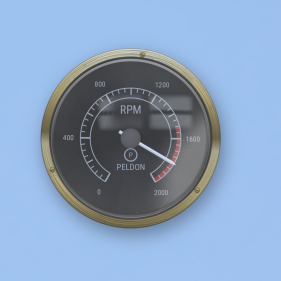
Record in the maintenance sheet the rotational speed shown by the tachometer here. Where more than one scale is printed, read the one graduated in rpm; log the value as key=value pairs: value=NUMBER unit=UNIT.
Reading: value=1800 unit=rpm
